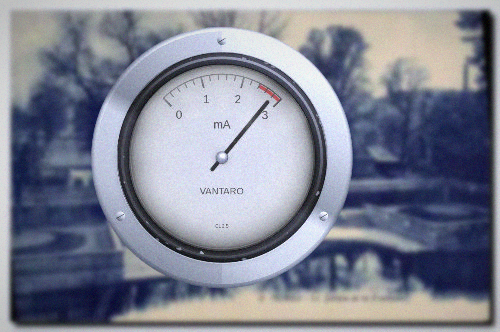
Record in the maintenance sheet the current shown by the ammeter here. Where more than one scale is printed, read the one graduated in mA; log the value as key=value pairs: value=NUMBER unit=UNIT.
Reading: value=2.8 unit=mA
